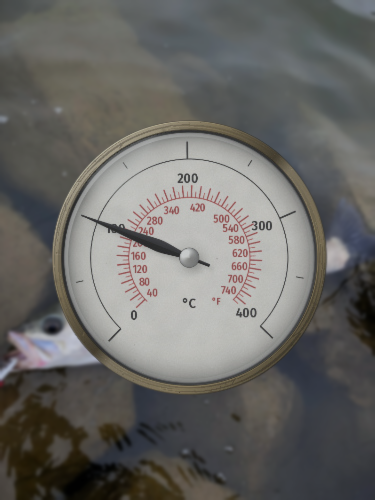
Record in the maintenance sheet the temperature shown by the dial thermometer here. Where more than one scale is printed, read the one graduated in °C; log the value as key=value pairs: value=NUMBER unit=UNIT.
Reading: value=100 unit=°C
